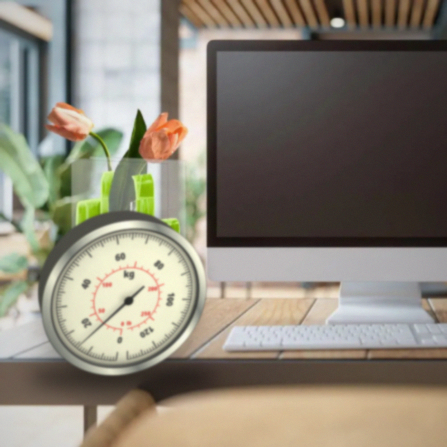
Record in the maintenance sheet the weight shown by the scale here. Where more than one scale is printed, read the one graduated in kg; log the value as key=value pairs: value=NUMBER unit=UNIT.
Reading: value=15 unit=kg
